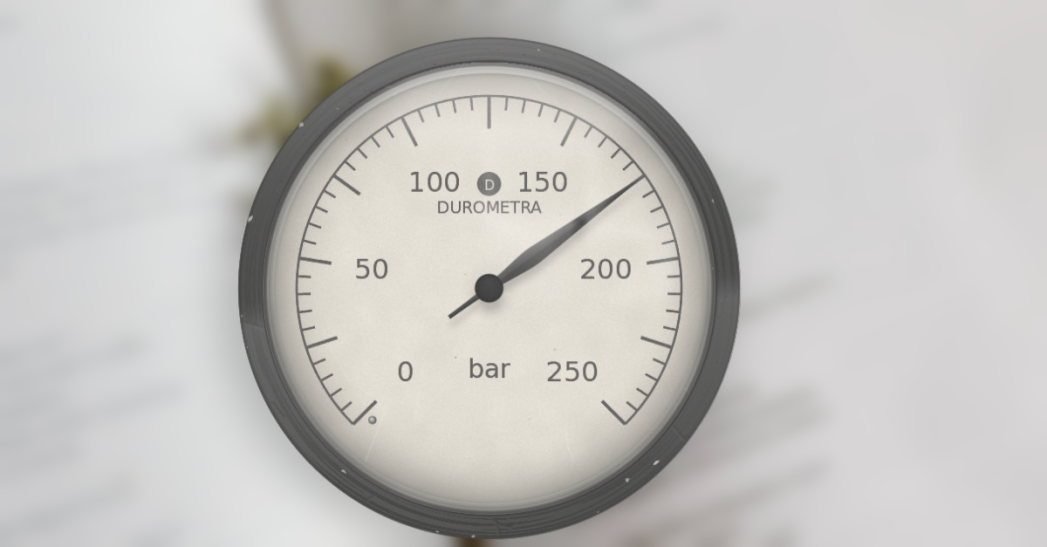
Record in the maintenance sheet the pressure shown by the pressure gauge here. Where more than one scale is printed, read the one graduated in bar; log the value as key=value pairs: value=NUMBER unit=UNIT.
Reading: value=175 unit=bar
